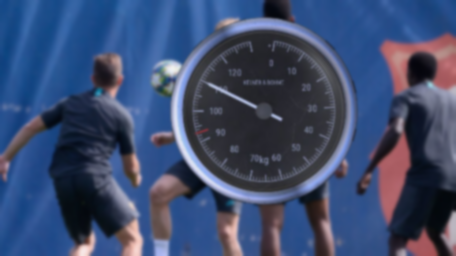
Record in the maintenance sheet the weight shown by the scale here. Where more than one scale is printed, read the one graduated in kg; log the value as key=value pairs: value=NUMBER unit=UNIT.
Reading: value=110 unit=kg
